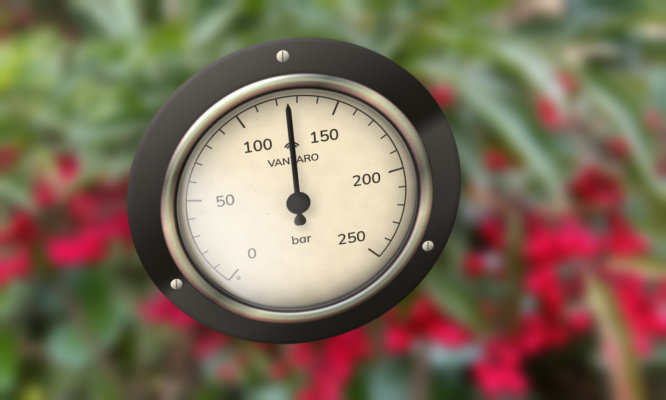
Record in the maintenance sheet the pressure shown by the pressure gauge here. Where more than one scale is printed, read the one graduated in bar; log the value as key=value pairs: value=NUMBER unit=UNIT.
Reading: value=125 unit=bar
